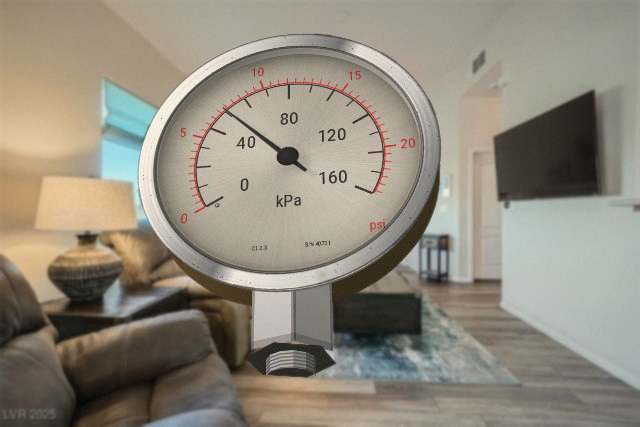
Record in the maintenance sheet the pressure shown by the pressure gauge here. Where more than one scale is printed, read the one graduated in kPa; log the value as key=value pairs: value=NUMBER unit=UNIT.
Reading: value=50 unit=kPa
